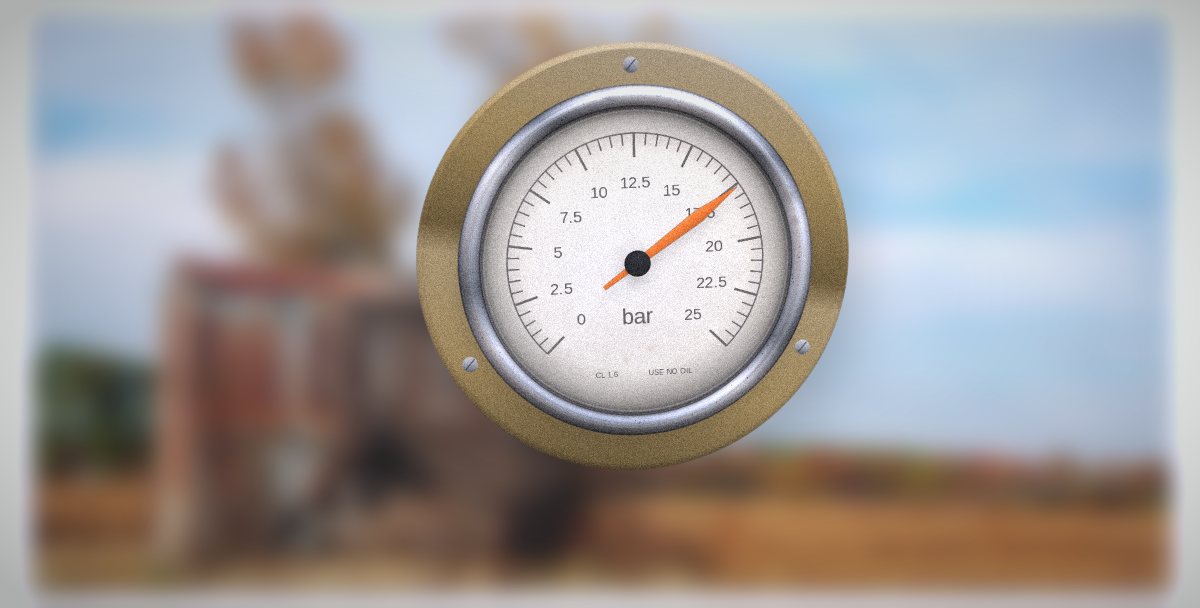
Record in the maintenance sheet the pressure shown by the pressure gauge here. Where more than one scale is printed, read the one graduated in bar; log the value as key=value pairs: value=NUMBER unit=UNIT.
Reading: value=17.5 unit=bar
